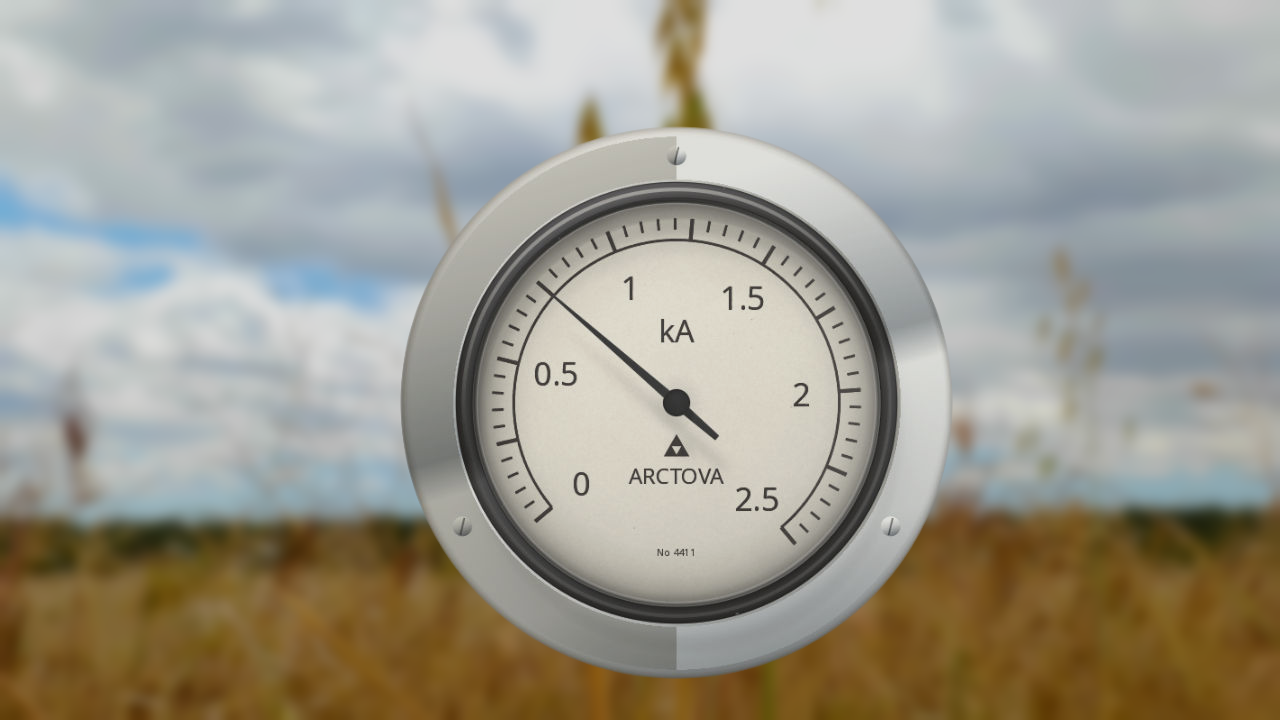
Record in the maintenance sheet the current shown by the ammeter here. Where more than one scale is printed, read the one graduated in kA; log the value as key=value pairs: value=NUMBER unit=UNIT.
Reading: value=0.75 unit=kA
